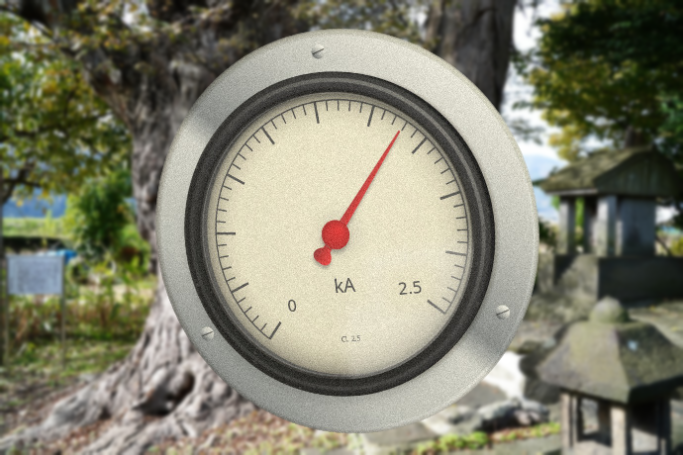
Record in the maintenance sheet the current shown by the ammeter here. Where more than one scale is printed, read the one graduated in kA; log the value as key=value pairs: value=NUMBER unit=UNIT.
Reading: value=1.65 unit=kA
